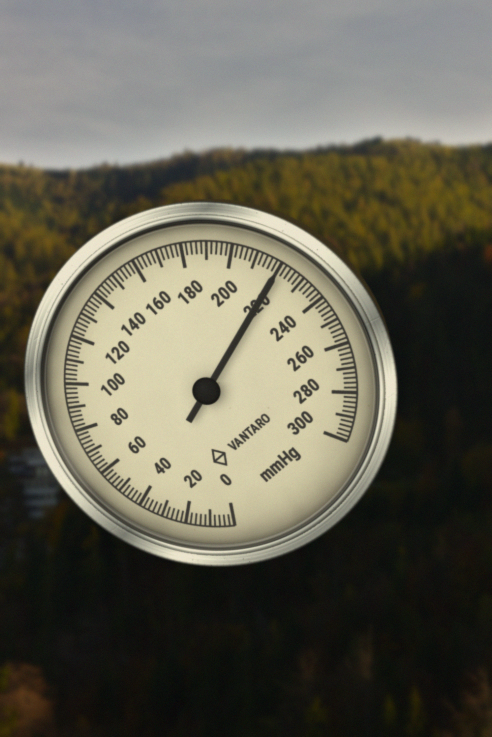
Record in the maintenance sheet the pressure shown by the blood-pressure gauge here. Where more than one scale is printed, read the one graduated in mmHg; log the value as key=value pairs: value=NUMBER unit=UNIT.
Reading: value=220 unit=mmHg
